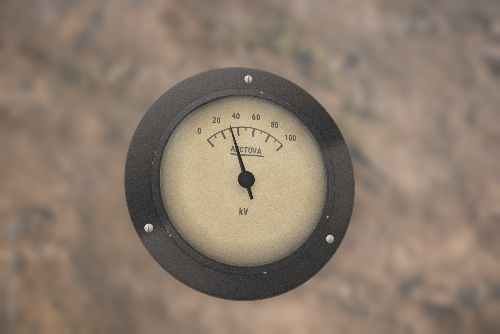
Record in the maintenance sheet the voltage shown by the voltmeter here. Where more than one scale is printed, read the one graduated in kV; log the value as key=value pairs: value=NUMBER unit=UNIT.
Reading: value=30 unit=kV
